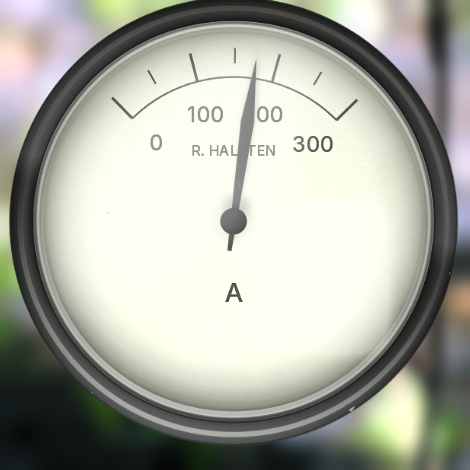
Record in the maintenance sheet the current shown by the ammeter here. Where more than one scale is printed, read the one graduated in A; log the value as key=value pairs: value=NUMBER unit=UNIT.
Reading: value=175 unit=A
